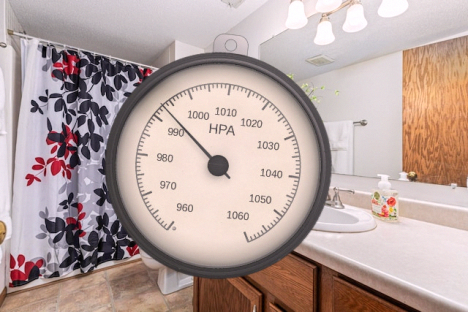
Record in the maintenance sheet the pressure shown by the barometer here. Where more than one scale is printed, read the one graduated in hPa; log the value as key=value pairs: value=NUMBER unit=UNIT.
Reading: value=993 unit=hPa
